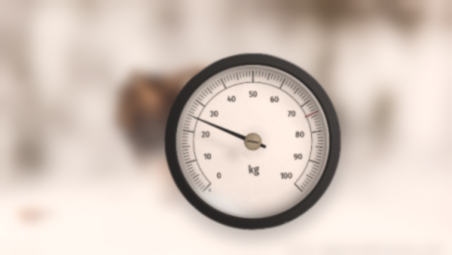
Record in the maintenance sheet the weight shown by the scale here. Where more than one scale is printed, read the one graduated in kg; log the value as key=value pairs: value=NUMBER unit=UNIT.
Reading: value=25 unit=kg
